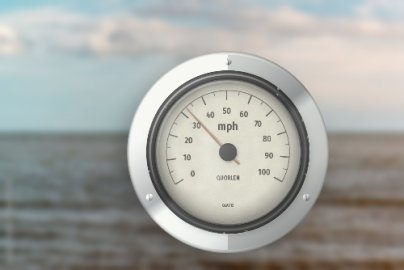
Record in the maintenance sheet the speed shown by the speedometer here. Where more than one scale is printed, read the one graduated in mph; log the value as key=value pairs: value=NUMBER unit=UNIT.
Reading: value=32.5 unit=mph
